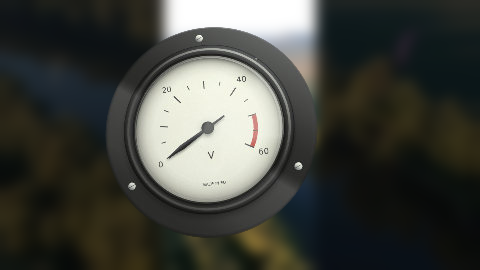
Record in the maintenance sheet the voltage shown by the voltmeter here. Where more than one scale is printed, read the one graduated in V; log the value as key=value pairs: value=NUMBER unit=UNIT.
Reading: value=0 unit=V
